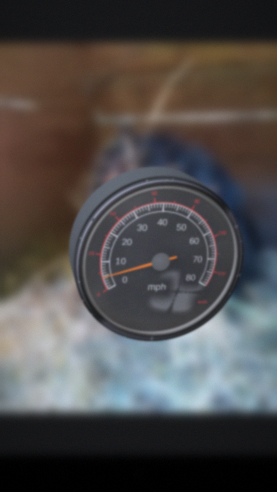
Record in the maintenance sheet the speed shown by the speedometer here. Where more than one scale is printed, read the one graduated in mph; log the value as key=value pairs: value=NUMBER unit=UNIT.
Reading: value=5 unit=mph
